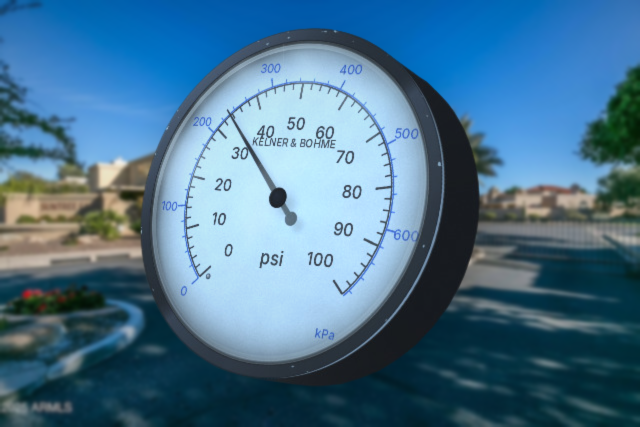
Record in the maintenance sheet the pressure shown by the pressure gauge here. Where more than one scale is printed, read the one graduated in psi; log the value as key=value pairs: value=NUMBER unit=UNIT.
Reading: value=34 unit=psi
